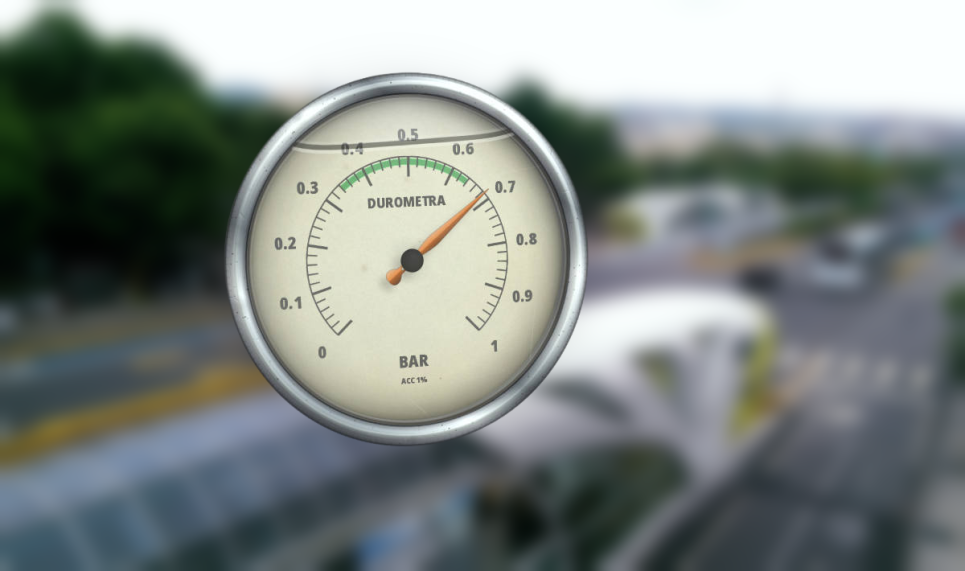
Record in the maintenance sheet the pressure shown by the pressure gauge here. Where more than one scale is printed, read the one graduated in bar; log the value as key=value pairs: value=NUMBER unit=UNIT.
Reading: value=0.68 unit=bar
